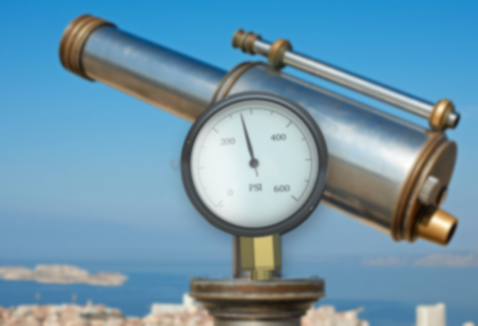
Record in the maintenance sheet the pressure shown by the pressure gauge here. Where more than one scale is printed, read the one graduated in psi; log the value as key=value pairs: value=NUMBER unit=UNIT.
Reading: value=275 unit=psi
